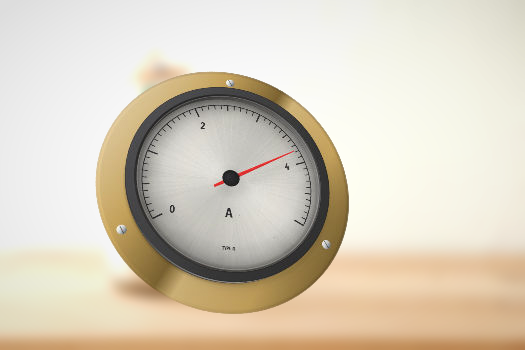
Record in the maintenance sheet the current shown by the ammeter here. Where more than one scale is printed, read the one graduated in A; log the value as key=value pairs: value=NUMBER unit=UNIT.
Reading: value=3.8 unit=A
